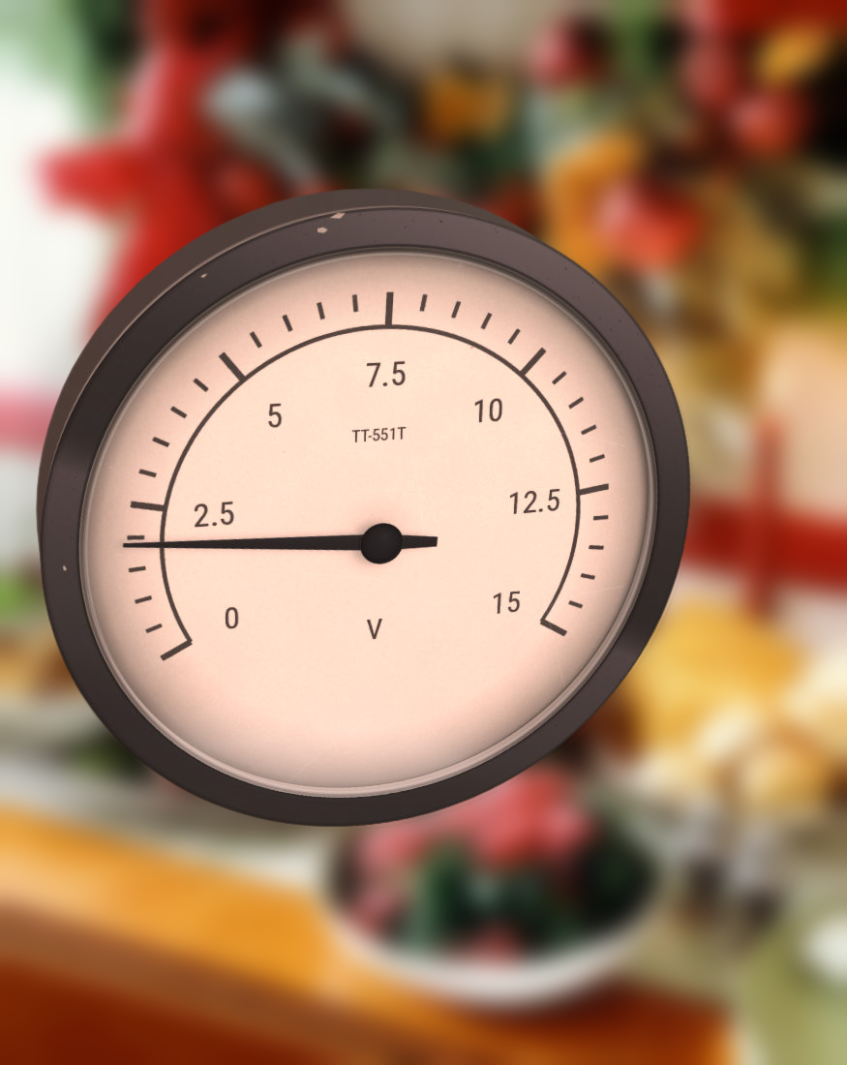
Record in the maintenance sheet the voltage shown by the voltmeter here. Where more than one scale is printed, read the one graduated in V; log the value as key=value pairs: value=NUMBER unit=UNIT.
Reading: value=2 unit=V
